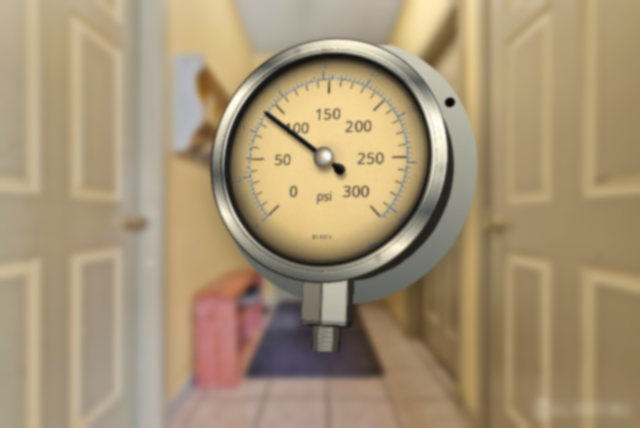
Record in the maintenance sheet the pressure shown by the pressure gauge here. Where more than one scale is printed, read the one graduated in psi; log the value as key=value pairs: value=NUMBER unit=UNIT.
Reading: value=90 unit=psi
